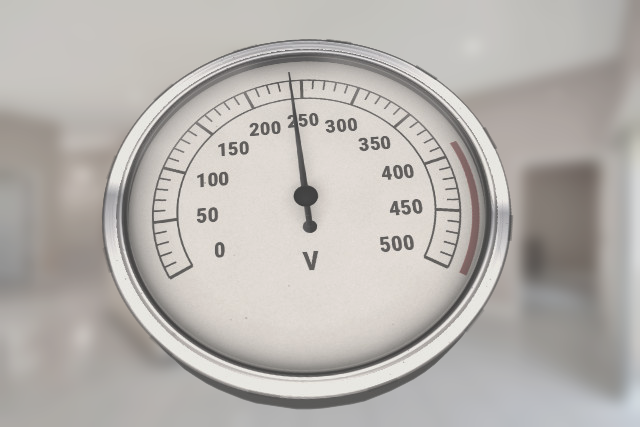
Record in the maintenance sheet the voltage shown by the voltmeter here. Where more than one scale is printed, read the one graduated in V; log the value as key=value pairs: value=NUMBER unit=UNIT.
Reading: value=240 unit=V
